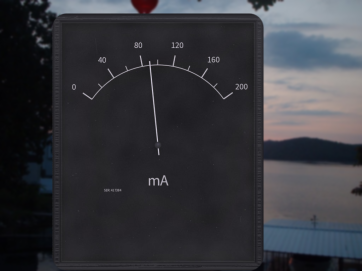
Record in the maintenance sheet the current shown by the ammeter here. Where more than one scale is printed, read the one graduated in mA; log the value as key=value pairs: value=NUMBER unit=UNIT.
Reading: value=90 unit=mA
